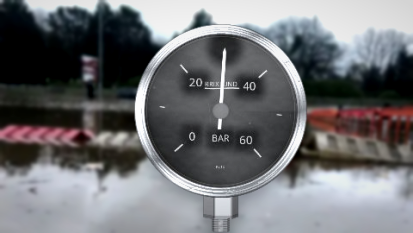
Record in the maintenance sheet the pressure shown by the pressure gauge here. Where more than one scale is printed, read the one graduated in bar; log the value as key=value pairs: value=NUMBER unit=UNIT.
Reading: value=30 unit=bar
